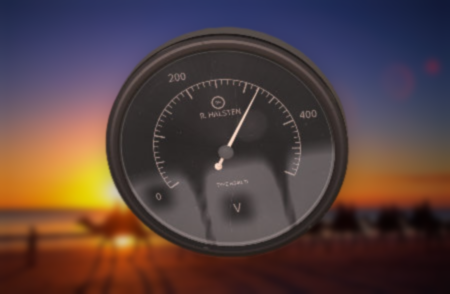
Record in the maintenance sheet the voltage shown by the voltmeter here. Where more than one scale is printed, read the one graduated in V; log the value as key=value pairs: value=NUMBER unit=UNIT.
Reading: value=320 unit=V
